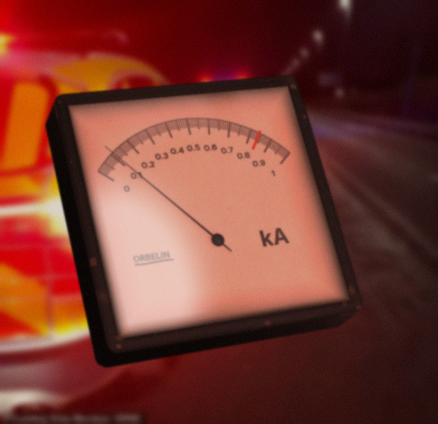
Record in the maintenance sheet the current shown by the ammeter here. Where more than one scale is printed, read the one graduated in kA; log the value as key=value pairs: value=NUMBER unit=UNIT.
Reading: value=0.1 unit=kA
